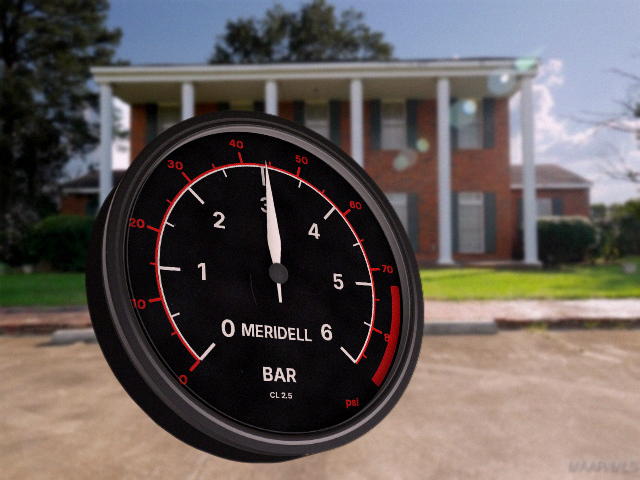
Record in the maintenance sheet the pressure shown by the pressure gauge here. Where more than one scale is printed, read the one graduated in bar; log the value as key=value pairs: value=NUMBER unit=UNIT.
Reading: value=3 unit=bar
